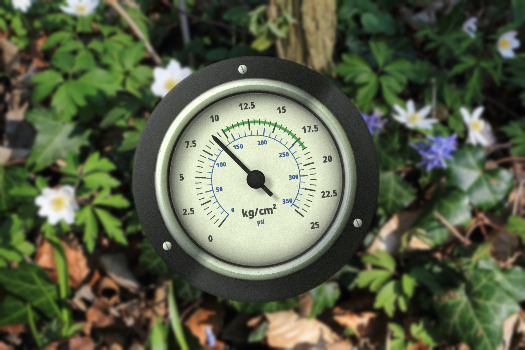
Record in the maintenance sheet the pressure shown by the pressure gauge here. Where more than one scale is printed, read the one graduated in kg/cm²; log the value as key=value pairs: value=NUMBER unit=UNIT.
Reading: value=9 unit=kg/cm²
